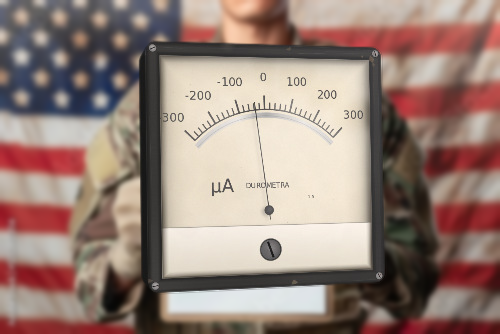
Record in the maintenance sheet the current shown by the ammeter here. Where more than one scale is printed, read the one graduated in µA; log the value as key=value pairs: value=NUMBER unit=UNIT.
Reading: value=-40 unit=µA
